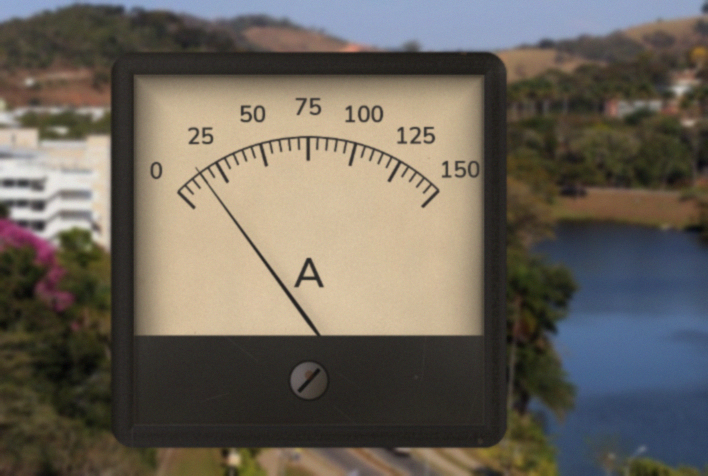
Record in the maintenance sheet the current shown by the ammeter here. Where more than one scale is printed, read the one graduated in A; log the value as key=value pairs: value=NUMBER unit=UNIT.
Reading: value=15 unit=A
